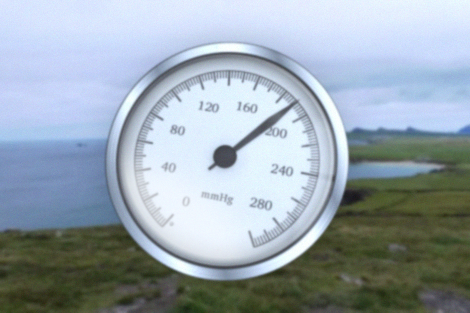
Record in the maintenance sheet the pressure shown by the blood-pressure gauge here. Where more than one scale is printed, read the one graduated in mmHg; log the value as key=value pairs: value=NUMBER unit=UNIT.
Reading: value=190 unit=mmHg
